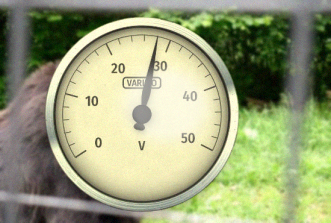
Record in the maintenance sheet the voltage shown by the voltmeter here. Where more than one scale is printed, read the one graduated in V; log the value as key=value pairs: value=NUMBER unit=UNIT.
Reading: value=28 unit=V
